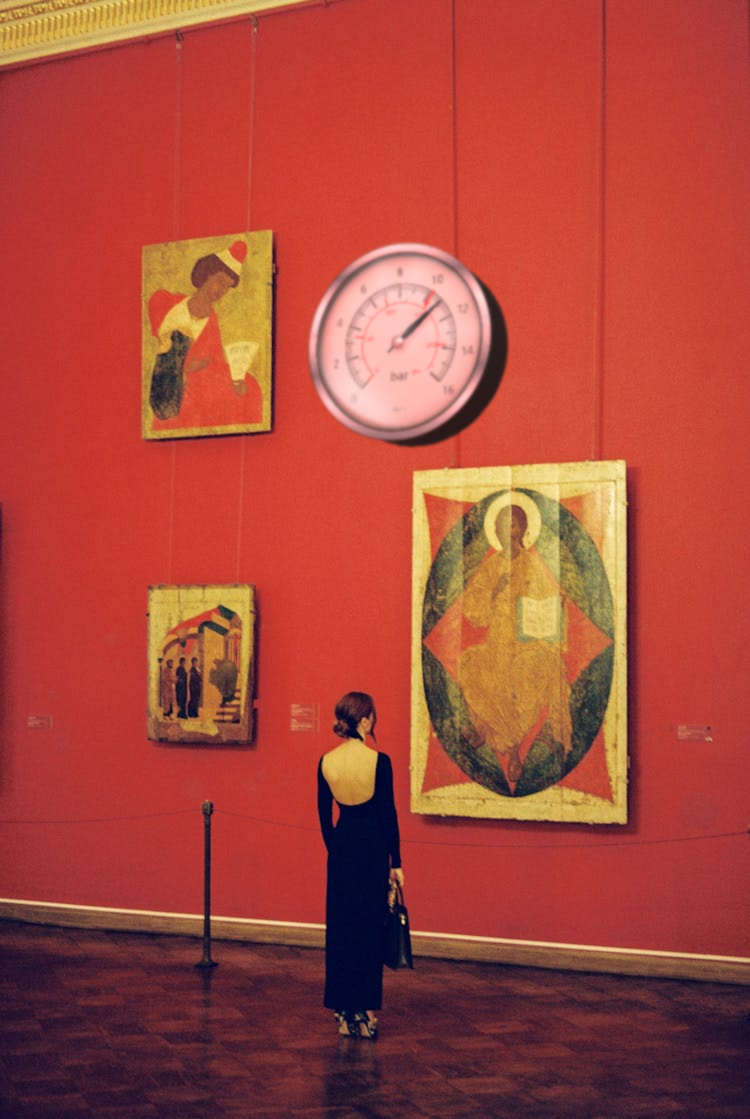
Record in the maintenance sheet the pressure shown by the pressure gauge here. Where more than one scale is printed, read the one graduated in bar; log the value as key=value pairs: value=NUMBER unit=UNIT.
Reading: value=11 unit=bar
